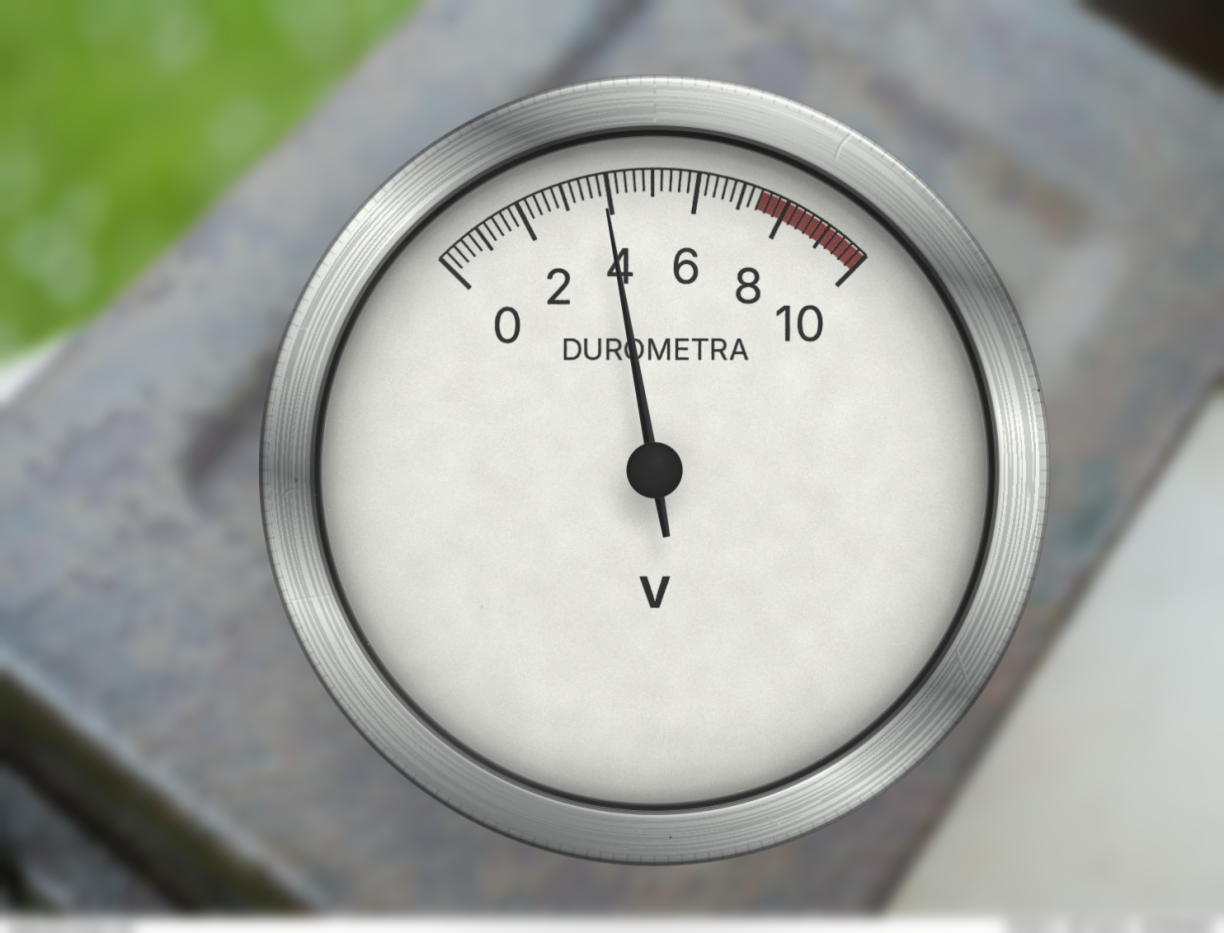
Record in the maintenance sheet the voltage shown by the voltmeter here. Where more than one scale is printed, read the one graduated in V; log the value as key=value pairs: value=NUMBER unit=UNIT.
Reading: value=3.9 unit=V
